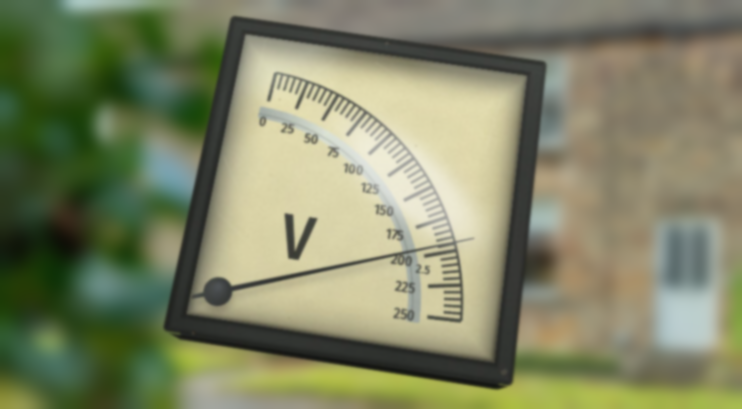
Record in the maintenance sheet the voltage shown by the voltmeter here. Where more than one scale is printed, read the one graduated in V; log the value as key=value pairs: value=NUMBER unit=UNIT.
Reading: value=195 unit=V
